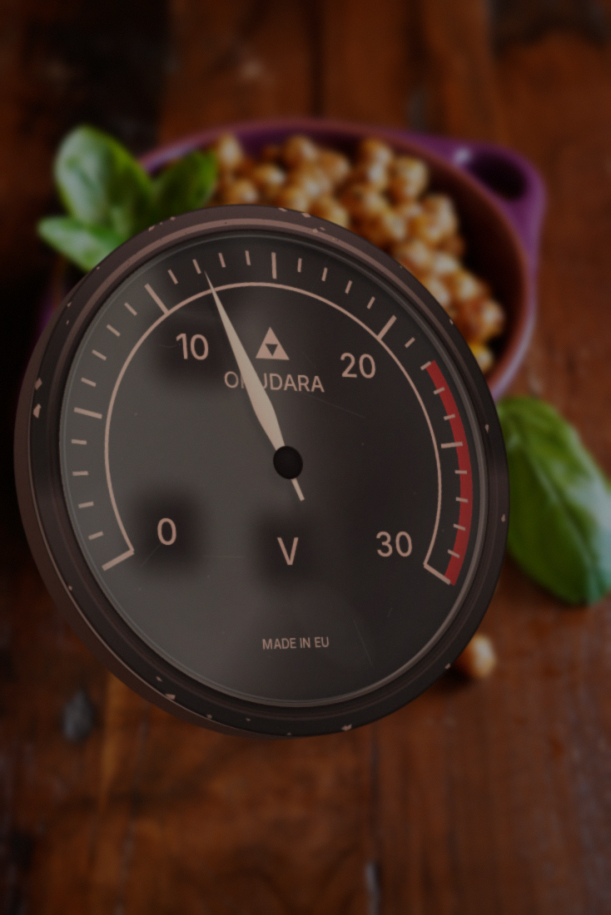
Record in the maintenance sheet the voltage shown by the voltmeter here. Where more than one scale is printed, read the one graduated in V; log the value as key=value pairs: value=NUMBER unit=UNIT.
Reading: value=12 unit=V
